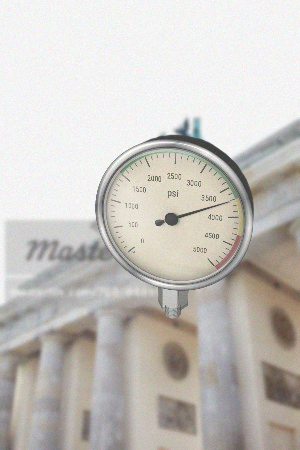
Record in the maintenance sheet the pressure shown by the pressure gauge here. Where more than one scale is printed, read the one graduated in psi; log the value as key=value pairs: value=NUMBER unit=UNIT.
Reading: value=3700 unit=psi
